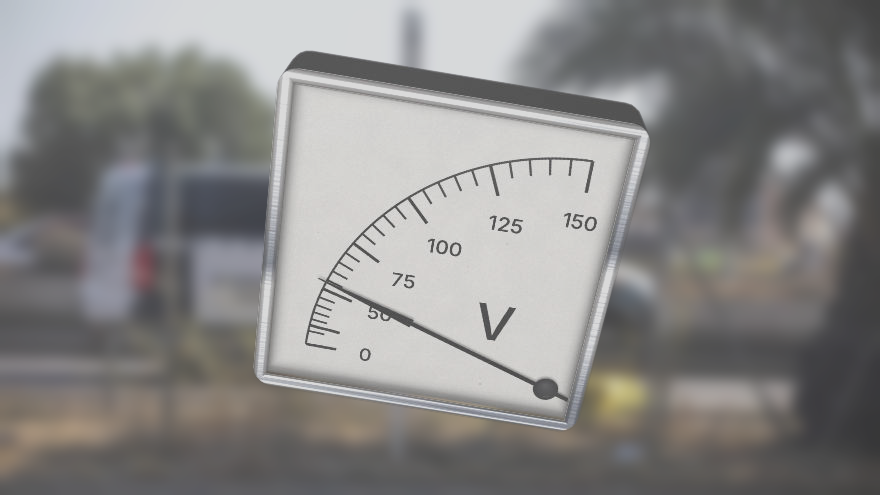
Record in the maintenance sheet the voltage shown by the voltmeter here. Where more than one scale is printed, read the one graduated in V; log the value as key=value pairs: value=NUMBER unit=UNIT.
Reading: value=55 unit=V
